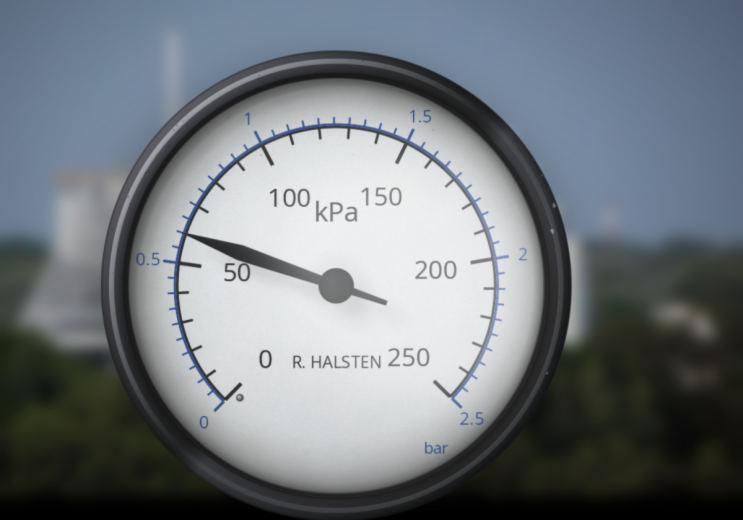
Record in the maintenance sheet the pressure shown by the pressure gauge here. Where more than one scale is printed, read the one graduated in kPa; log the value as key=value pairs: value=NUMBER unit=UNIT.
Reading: value=60 unit=kPa
